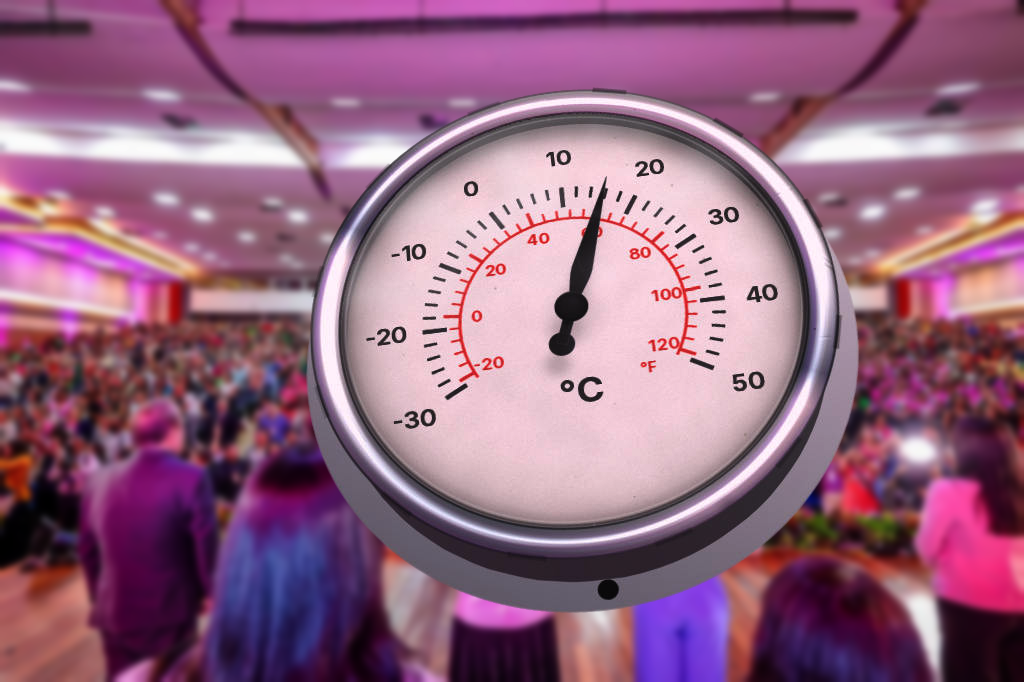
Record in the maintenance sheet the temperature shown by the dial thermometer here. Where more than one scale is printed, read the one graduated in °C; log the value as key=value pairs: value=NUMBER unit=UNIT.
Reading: value=16 unit=°C
